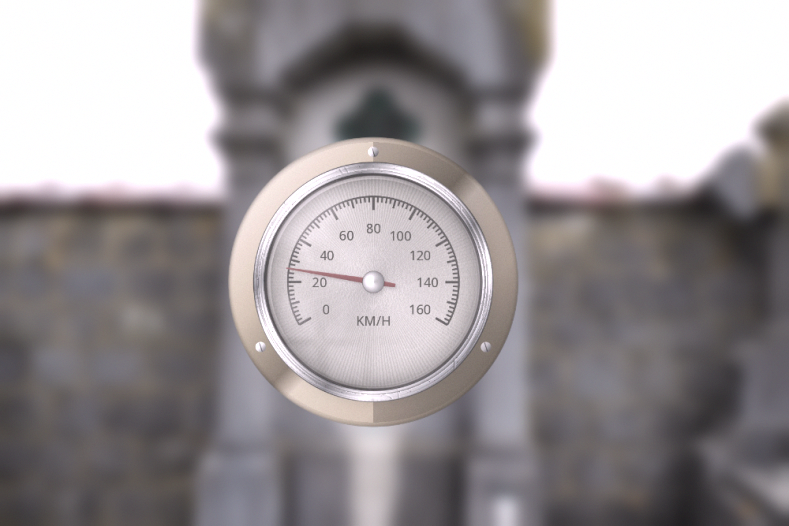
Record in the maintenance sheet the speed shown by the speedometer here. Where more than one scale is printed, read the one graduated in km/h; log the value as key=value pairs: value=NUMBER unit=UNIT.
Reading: value=26 unit=km/h
